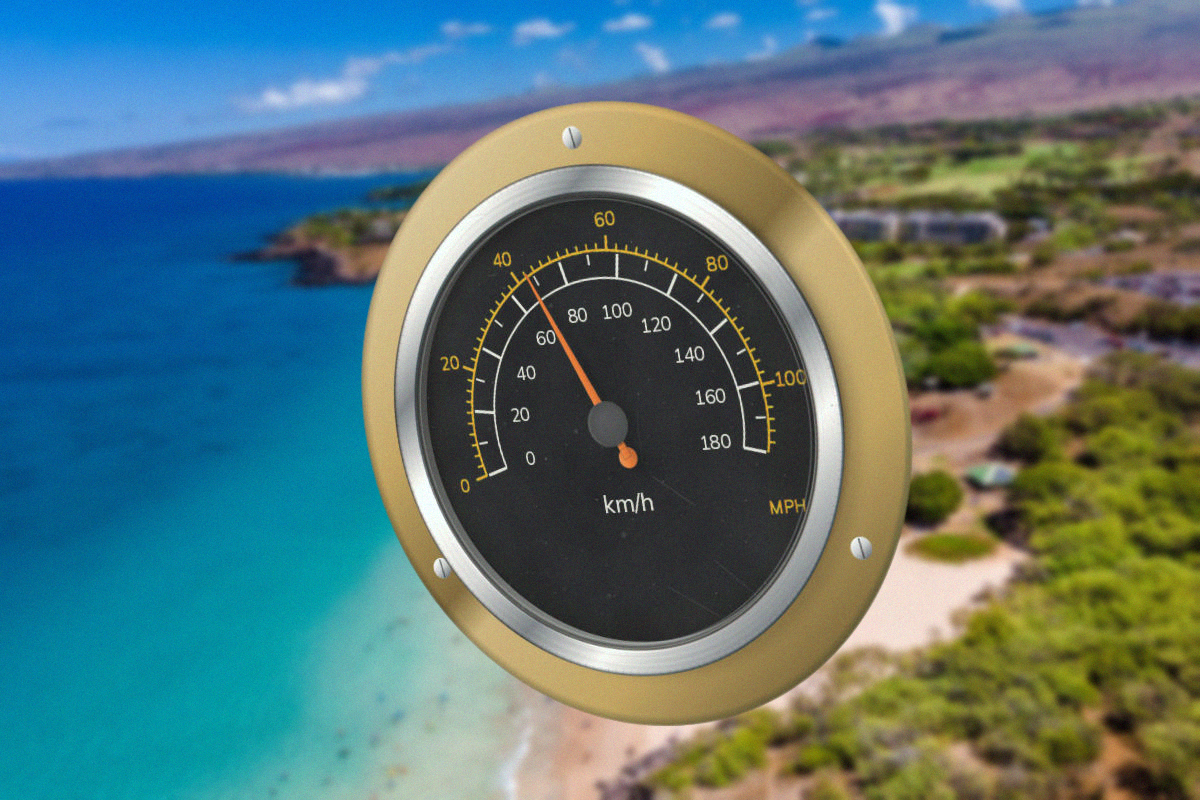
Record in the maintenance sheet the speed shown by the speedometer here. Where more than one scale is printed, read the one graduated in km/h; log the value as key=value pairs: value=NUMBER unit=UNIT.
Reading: value=70 unit=km/h
